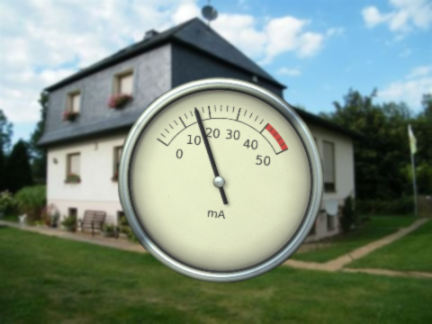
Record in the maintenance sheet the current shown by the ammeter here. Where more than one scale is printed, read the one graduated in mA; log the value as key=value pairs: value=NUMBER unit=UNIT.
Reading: value=16 unit=mA
